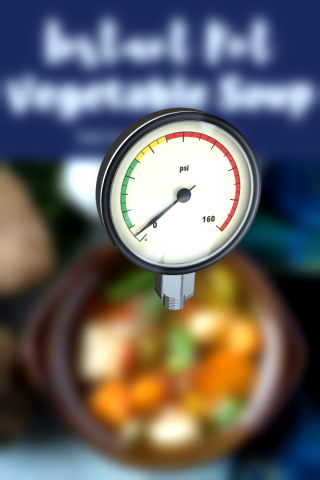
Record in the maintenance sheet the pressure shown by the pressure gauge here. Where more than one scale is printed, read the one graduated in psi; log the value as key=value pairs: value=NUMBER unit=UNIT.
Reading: value=5 unit=psi
